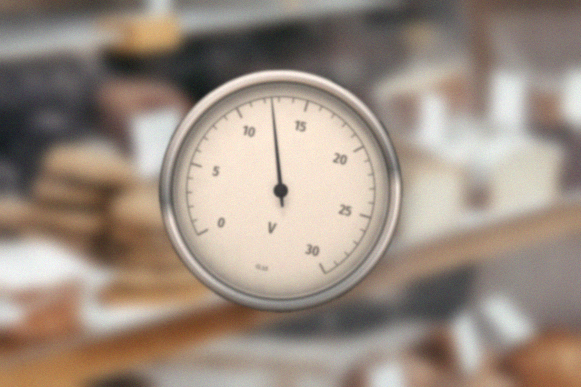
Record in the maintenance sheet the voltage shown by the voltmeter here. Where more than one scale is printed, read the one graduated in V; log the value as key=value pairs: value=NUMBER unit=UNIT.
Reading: value=12.5 unit=V
